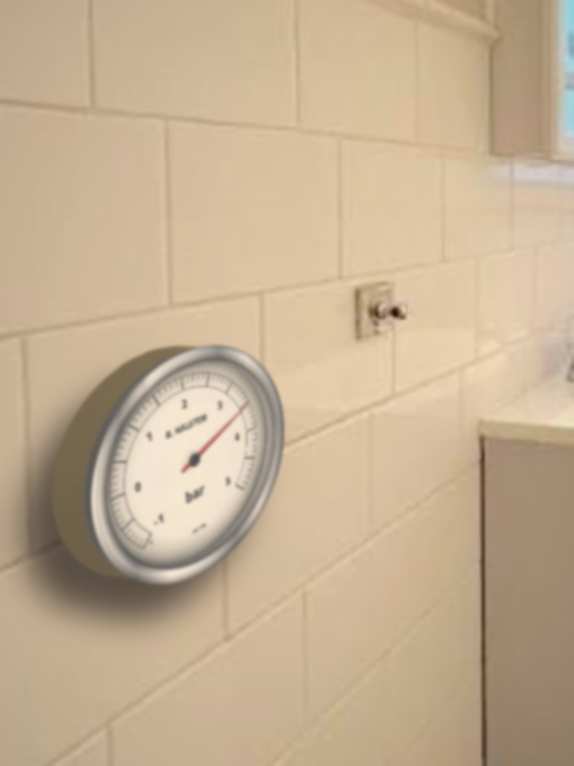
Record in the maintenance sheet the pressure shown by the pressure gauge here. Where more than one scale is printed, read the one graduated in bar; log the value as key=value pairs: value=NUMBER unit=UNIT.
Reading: value=3.5 unit=bar
